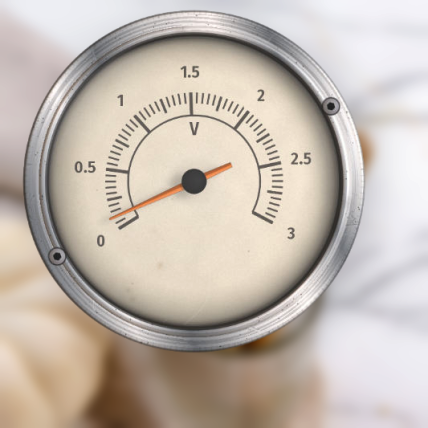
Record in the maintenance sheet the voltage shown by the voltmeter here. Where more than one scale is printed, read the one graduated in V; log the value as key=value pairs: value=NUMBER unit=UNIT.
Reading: value=0.1 unit=V
